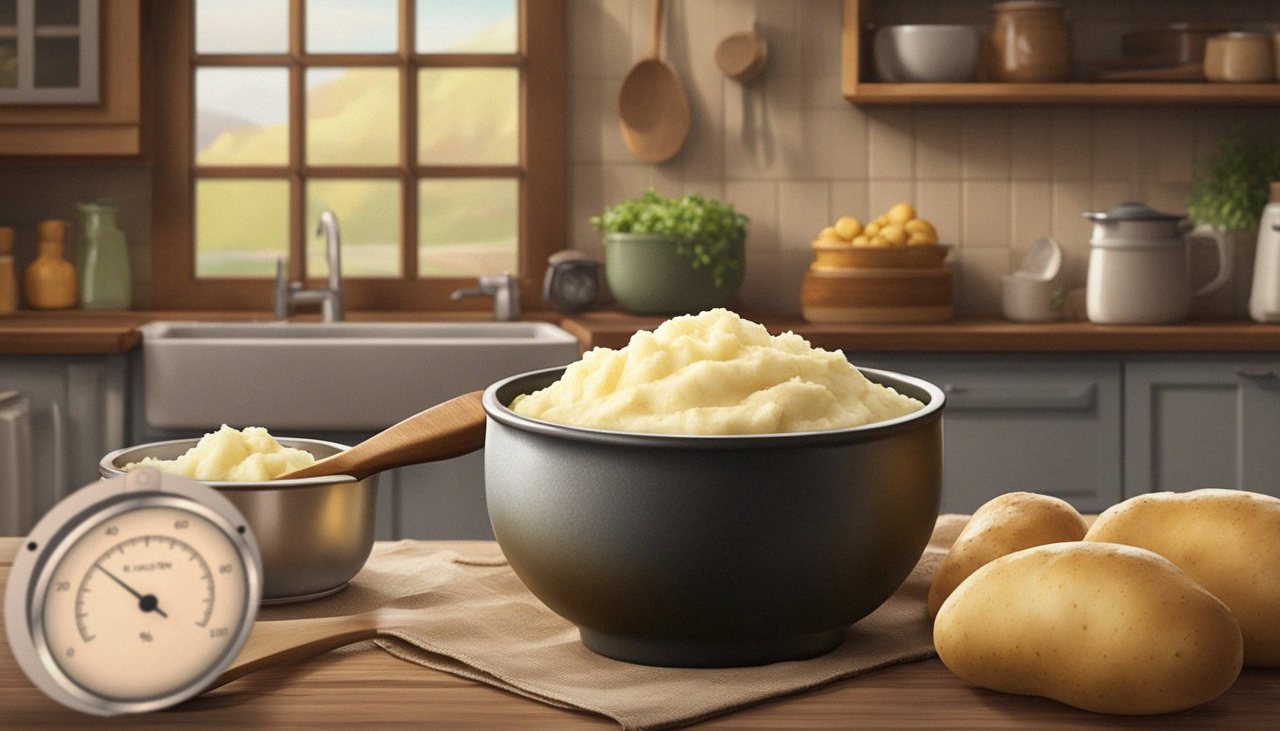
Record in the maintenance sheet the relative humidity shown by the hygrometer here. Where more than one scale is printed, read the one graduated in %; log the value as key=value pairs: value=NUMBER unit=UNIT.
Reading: value=30 unit=%
